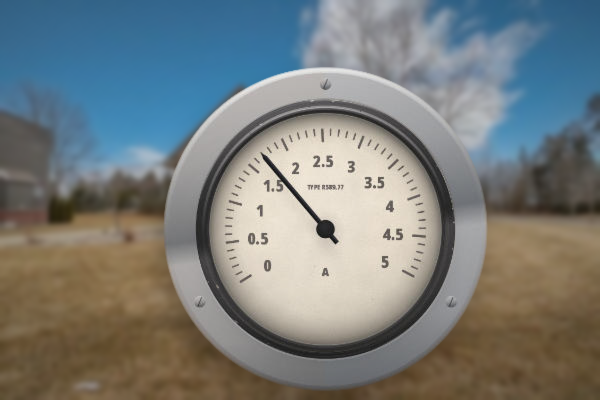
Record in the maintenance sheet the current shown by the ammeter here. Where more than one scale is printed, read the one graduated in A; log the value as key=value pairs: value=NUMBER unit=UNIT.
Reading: value=1.7 unit=A
